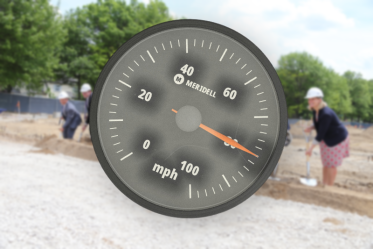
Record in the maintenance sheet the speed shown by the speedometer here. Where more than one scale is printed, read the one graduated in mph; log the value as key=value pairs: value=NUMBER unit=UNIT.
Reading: value=80 unit=mph
